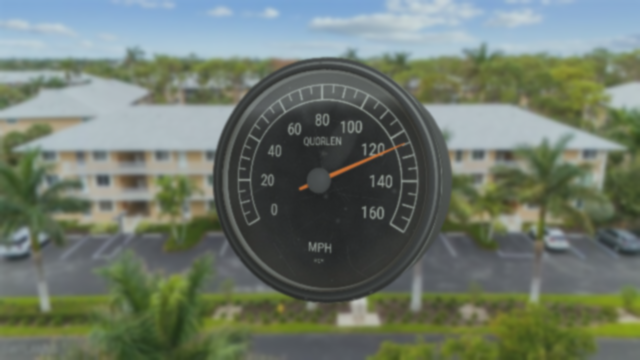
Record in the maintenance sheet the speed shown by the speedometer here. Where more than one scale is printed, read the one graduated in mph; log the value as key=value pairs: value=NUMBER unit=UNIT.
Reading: value=125 unit=mph
